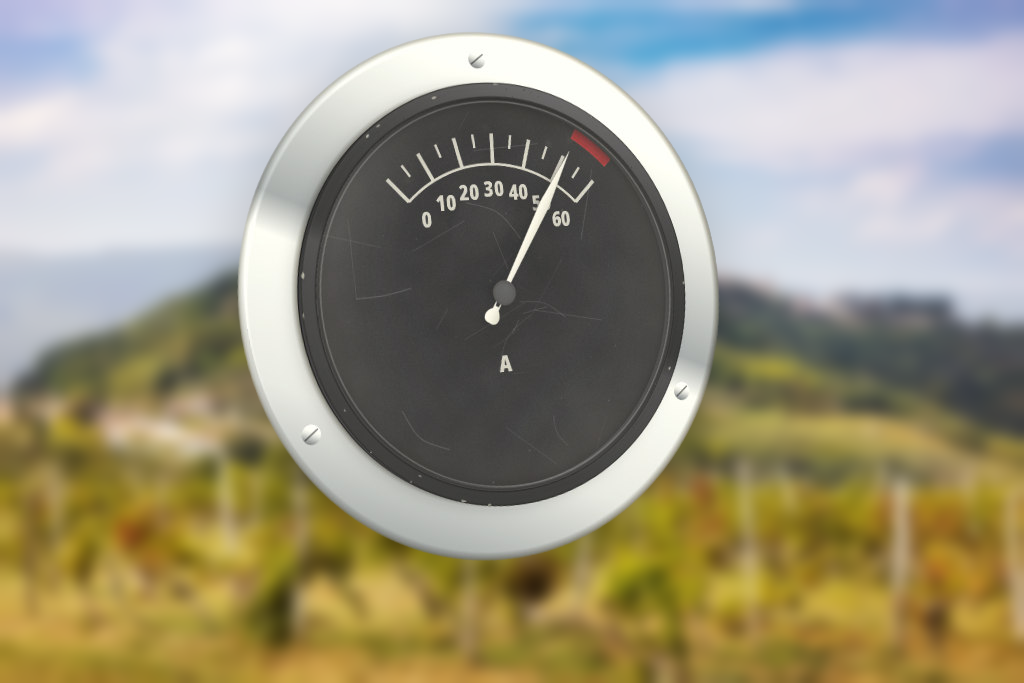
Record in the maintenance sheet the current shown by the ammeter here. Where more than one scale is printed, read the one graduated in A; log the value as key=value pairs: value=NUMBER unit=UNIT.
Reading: value=50 unit=A
